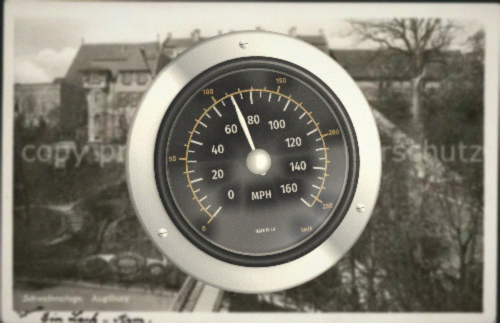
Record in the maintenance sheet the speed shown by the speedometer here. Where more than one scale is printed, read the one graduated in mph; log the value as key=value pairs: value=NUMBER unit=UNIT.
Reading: value=70 unit=mph
